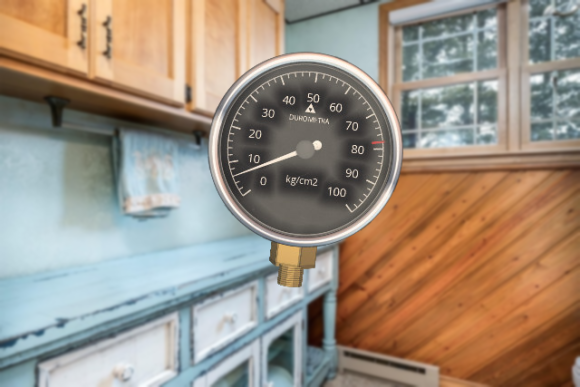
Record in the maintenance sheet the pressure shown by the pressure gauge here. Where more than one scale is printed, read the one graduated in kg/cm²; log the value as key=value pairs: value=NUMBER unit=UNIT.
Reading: value=6 unit=kg/cm²
